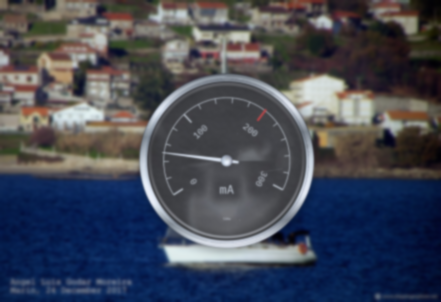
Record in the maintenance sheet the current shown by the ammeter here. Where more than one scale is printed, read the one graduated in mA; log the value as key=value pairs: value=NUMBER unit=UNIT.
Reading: value=50 unit=mA
